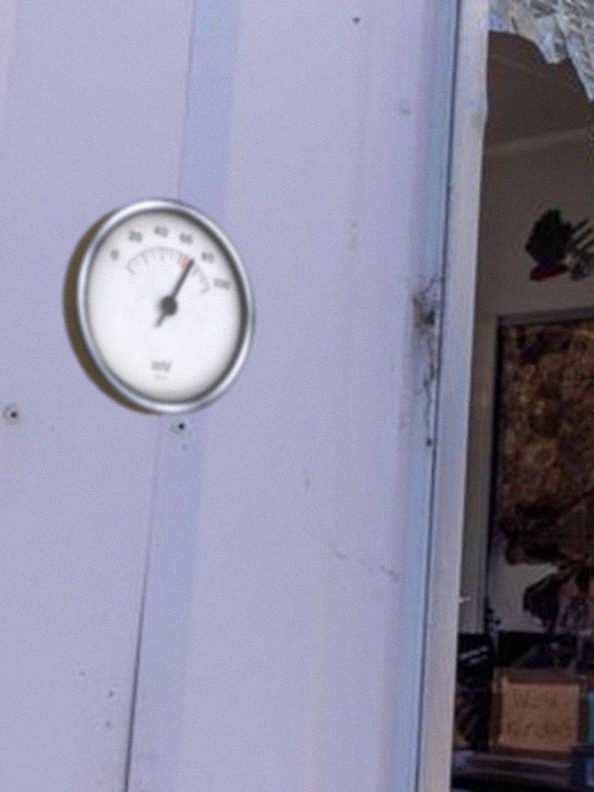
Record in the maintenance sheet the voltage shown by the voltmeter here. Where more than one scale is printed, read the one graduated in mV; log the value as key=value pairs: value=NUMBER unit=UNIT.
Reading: value=70 unit=mV
